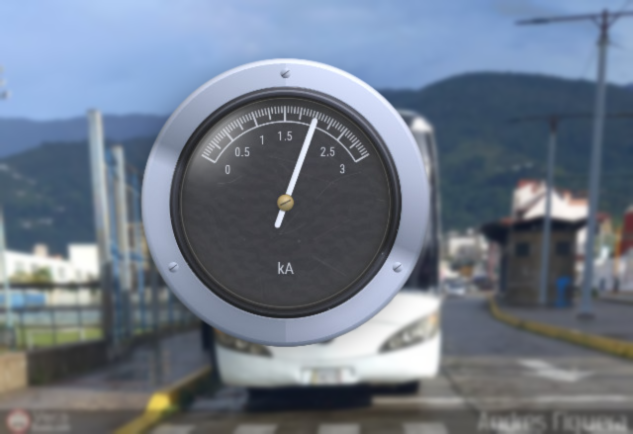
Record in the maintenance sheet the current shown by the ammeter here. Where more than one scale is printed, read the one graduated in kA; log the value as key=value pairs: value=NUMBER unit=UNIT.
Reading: value=2 unit=kA
